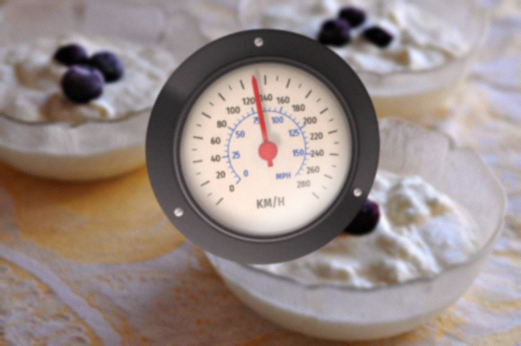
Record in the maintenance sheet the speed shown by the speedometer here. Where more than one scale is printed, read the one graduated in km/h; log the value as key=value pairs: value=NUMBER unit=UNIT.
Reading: value=130 unit=km/h
